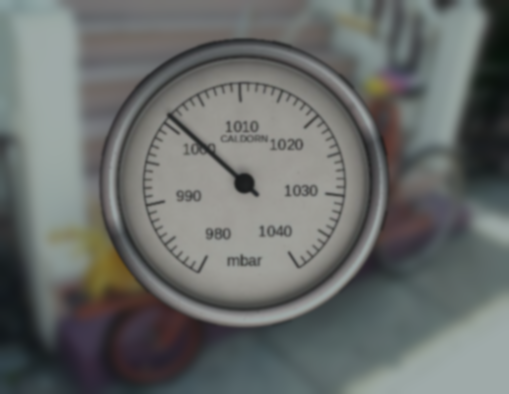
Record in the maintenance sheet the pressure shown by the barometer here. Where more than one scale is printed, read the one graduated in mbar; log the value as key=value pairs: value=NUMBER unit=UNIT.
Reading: value=1001 unit=mbar
